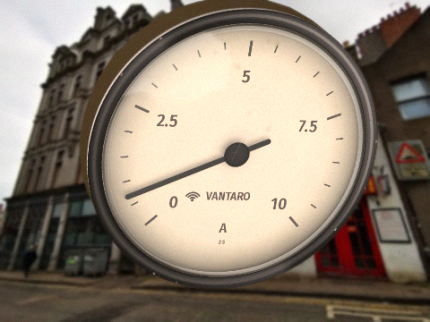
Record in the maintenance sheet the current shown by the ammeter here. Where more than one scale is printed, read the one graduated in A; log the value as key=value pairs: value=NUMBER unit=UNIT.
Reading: value=0.75 unit=A
